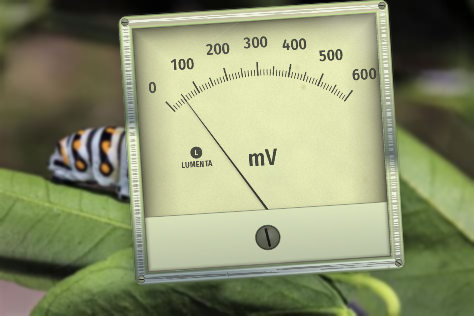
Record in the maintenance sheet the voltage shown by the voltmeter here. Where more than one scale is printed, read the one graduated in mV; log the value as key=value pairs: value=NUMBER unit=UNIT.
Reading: value=50 unit=mV
